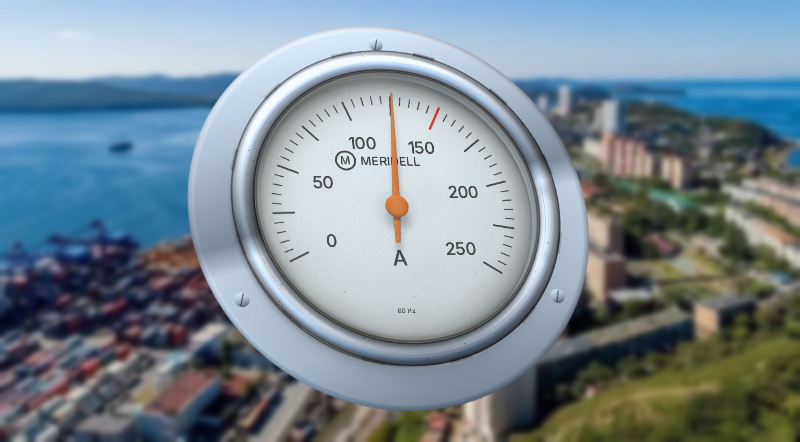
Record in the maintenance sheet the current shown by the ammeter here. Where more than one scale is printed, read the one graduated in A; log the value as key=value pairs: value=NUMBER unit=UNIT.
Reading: value=125 unit=A
